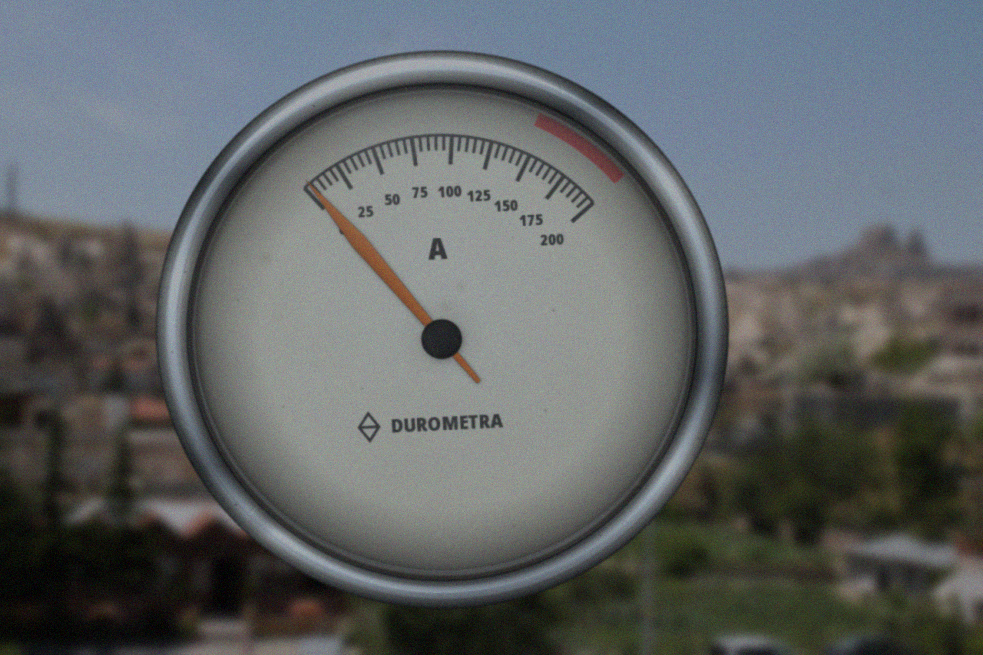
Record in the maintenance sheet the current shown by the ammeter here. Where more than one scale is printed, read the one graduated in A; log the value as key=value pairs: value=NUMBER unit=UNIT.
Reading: value=5 unit=A
